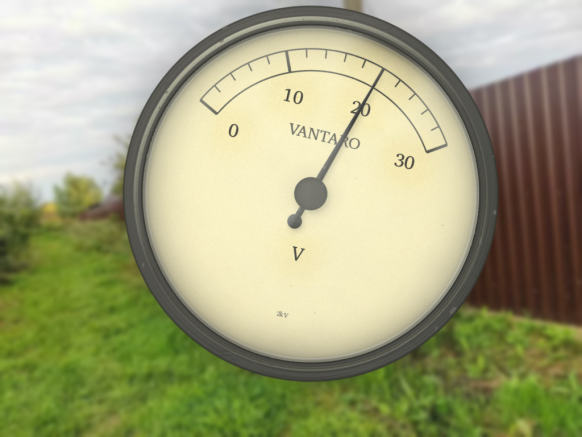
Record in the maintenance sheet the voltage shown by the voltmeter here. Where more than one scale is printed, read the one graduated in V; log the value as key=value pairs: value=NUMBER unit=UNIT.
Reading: value=20 unit=V
